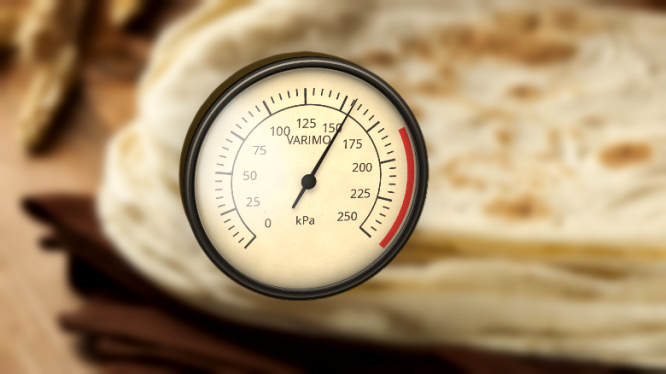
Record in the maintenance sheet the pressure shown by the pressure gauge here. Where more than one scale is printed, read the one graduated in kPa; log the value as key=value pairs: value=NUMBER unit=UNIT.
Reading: value=155 unit=kPa
